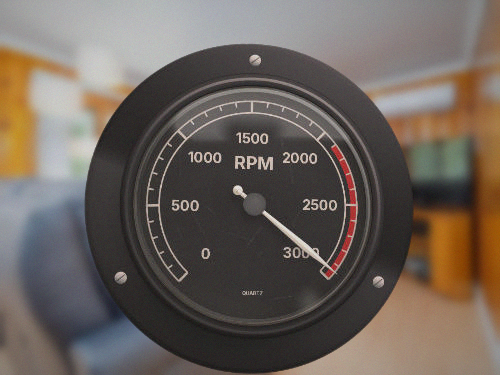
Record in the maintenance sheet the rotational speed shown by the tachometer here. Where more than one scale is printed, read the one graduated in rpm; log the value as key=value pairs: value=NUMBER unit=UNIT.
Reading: value=2950 unit=rpm
